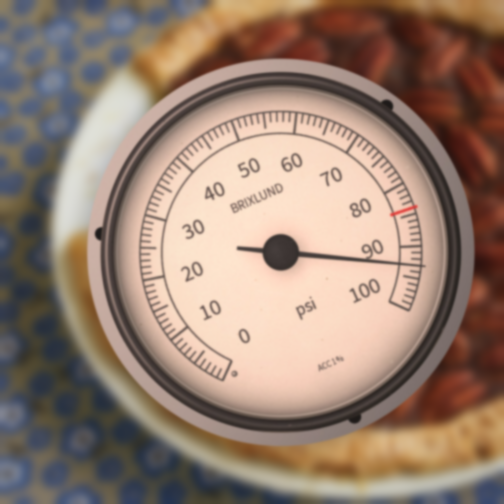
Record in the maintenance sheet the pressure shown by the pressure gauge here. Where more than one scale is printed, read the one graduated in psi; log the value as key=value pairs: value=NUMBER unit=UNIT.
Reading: value=93 unit=psi
